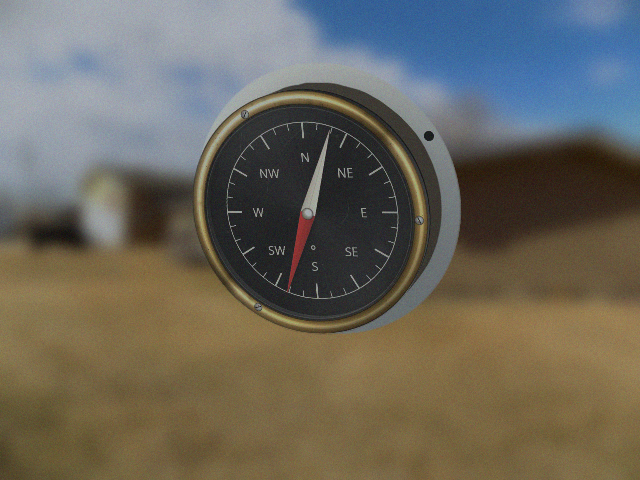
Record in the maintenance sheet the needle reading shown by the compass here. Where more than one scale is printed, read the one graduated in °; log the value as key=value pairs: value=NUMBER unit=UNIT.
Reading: value=200 unit=°
